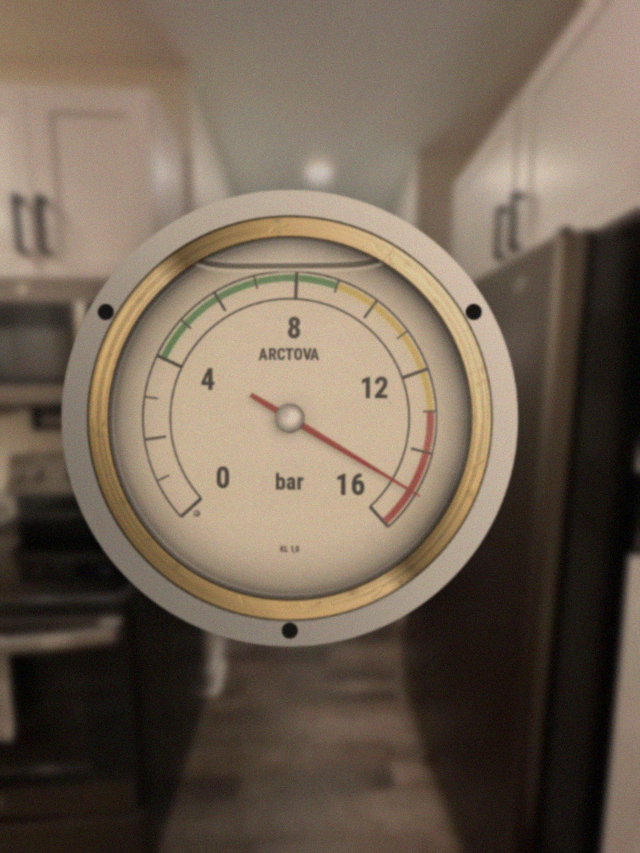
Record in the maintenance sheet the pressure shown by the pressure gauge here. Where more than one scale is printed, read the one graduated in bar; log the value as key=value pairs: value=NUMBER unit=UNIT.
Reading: value=15 unit=bar
